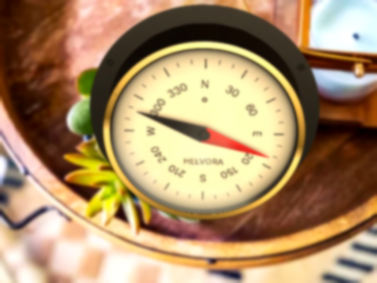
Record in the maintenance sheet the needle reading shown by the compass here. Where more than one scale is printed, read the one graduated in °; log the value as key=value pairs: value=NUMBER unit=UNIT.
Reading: value=110 unit=°
